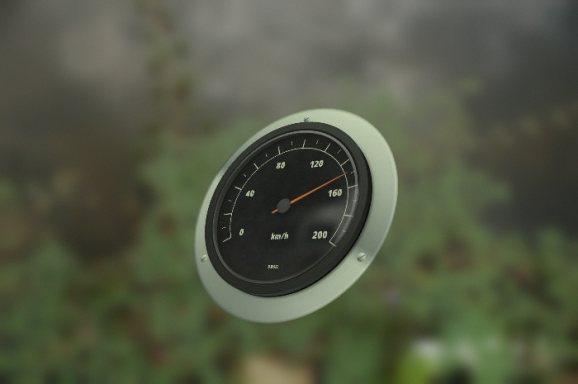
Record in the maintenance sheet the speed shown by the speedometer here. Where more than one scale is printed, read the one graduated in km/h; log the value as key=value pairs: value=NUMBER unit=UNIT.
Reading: value=150 unit=km/h
